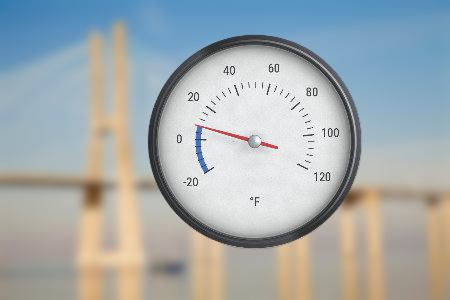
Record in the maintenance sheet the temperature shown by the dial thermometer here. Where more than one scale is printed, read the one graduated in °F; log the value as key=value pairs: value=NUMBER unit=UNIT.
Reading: value=8 unit=°F
